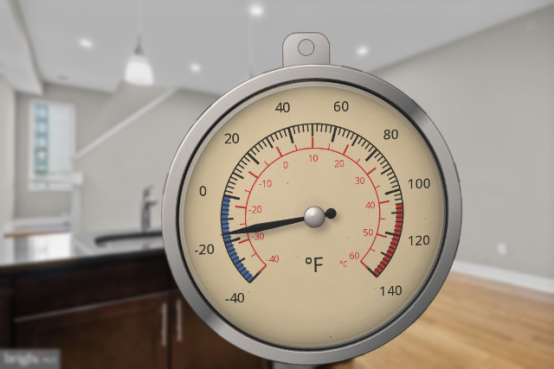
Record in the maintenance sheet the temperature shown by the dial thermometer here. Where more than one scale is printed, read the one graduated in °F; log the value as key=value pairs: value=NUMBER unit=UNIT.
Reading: value=-16 unit=°F
